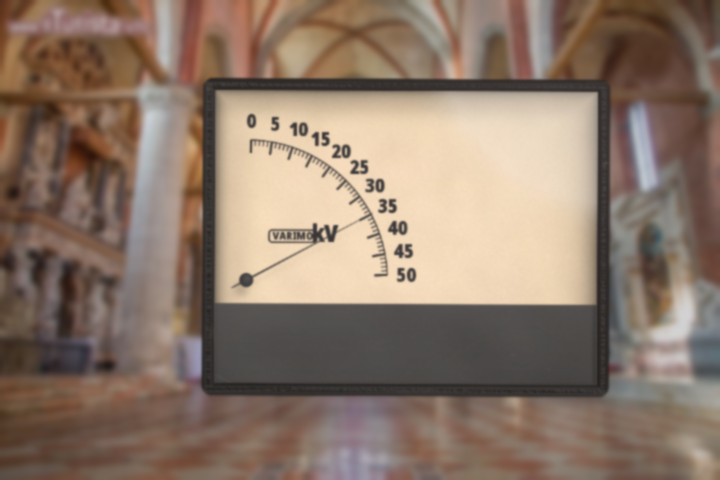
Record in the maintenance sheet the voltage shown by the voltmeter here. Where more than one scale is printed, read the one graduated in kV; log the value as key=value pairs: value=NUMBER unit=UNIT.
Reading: value=35 unit=kV
